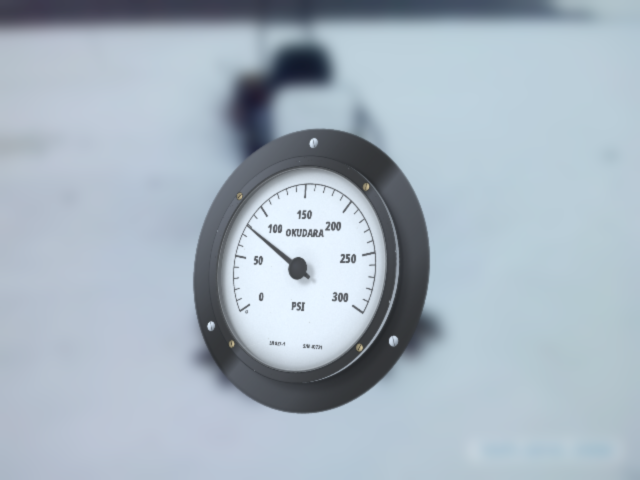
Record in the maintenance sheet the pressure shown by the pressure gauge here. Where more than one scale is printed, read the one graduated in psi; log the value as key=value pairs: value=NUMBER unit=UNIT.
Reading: value=80 unit=psi
